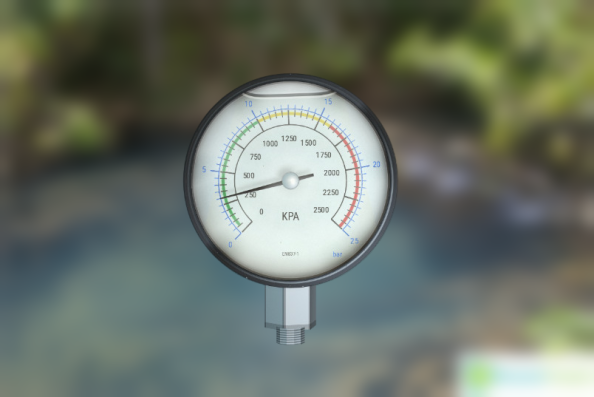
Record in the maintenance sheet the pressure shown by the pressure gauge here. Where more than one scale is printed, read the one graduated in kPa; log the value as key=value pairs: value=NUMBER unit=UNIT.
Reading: value=300 unit=kPa
